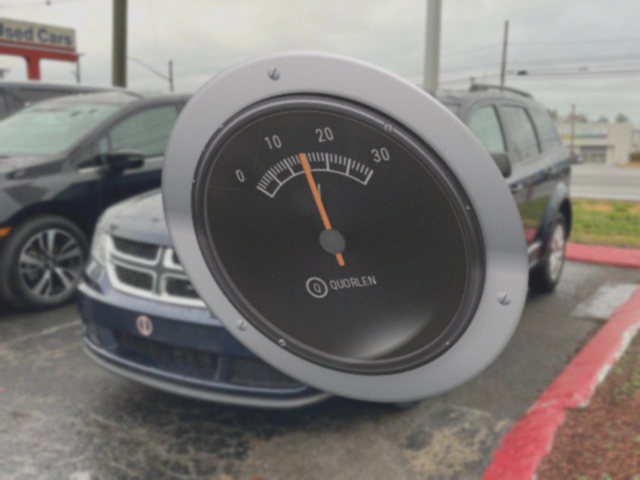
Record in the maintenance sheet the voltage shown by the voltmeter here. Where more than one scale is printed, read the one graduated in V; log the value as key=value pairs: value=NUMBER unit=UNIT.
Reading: value=15 unit=V
